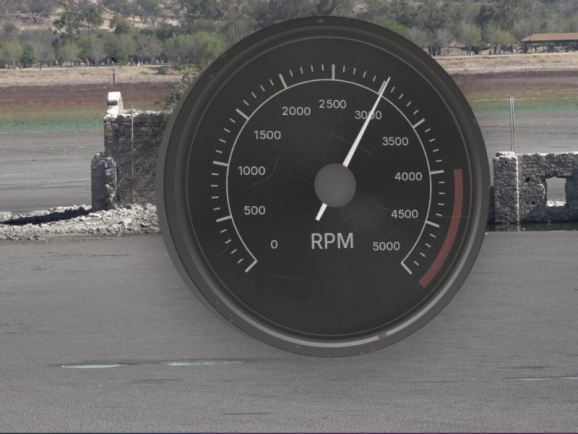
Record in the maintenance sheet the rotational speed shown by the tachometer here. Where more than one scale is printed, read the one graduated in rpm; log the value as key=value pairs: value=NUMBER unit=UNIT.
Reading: value=3000 unit=rpm
